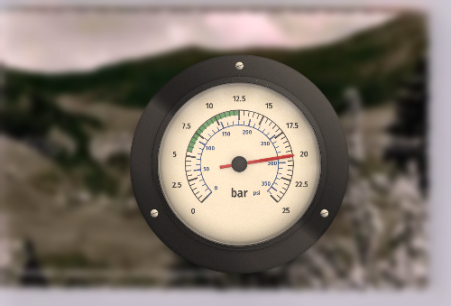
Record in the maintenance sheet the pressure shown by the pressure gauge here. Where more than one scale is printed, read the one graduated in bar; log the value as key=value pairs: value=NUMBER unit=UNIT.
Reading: value=20 unit=bar
